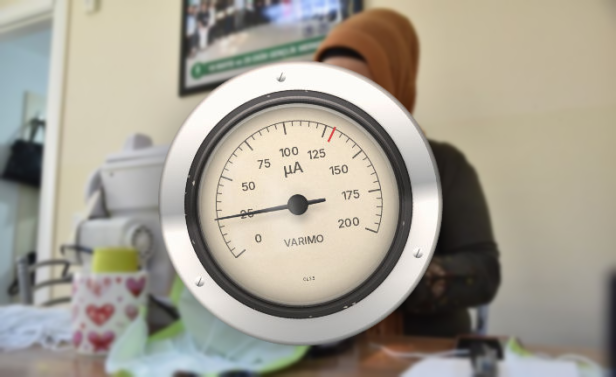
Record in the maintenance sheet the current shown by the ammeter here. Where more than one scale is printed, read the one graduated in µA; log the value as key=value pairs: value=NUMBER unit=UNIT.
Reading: value=25 unit=µA
